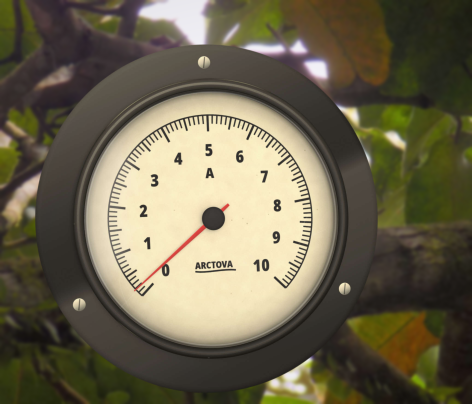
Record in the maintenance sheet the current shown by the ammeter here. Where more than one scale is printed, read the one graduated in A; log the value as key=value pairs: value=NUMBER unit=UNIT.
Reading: value=0.2 unit=A
